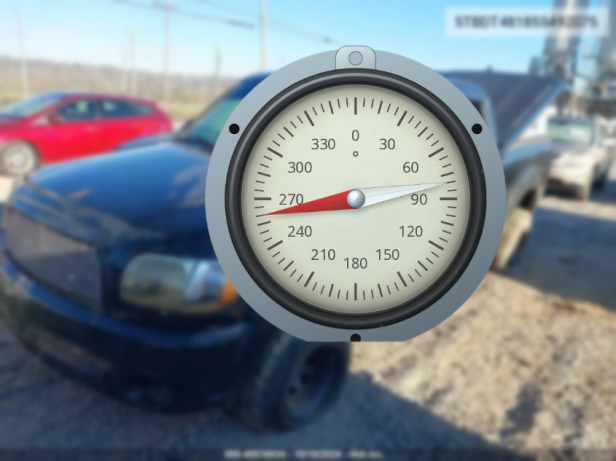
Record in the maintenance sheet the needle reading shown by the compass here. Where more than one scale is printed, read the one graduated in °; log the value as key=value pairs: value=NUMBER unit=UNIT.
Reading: value=260 unit=°
